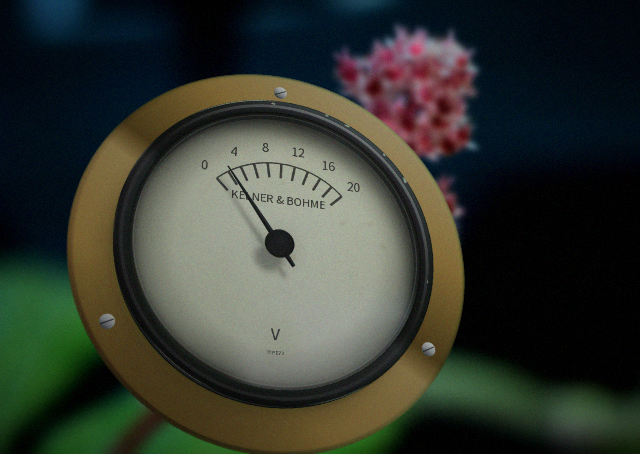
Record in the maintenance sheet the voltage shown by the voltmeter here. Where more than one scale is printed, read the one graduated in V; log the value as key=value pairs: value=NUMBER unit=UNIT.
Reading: value=2 unit=V
